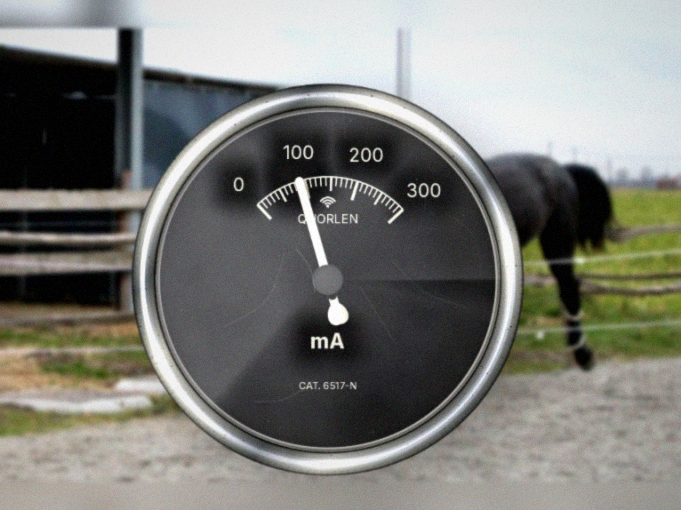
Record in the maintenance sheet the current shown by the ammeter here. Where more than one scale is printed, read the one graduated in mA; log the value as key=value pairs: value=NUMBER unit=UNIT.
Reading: value=90 unit=mA
